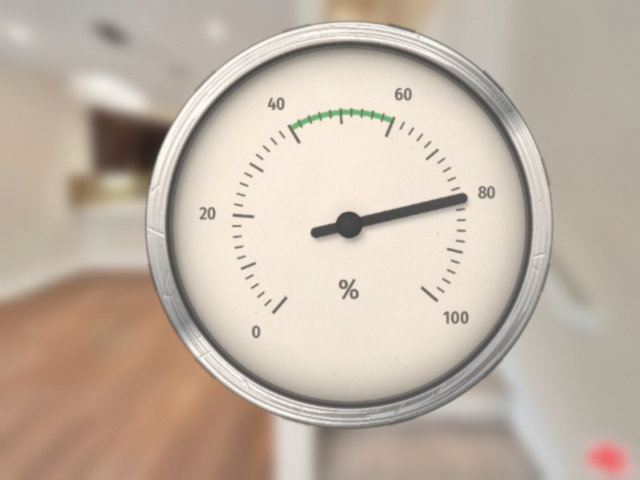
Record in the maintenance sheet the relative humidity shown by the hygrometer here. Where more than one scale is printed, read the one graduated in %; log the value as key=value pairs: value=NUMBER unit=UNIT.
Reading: value=80 unit=%
